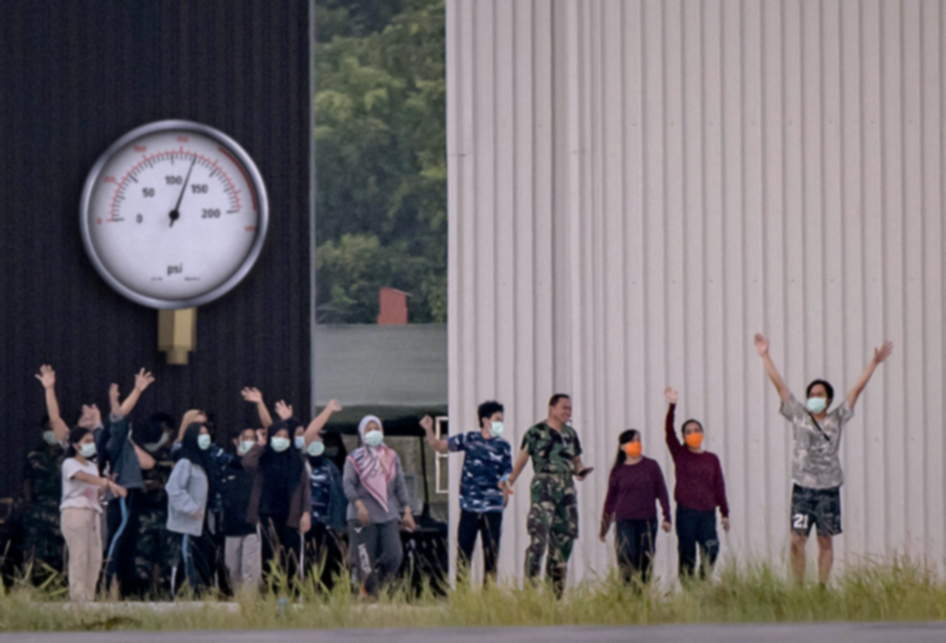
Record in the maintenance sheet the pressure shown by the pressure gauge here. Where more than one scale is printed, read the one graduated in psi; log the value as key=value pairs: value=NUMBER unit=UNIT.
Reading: value=125 unit=psi
